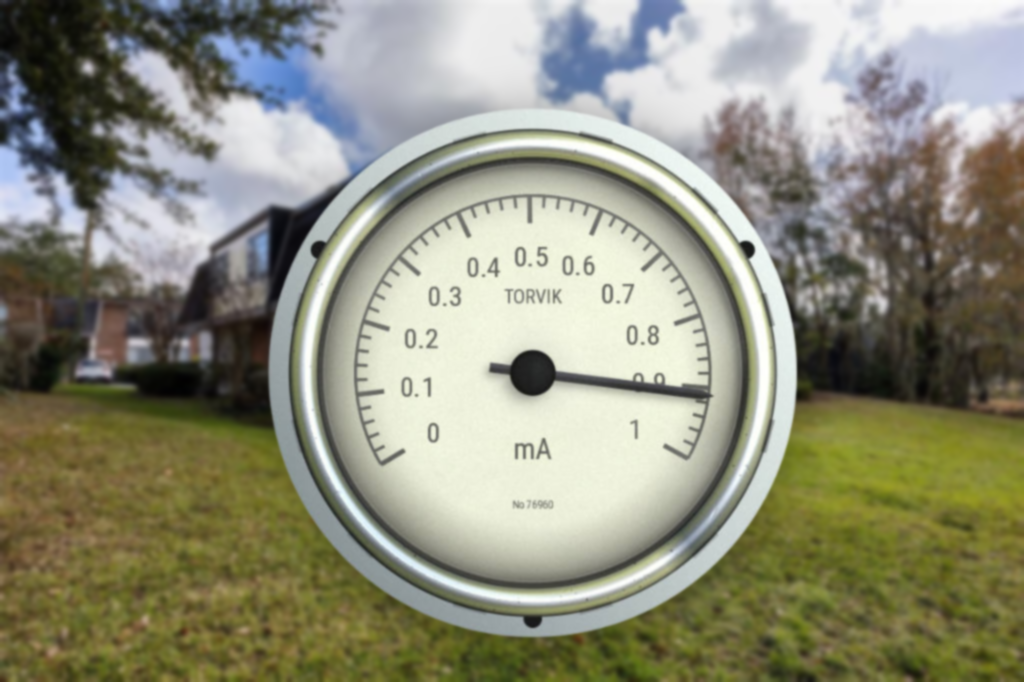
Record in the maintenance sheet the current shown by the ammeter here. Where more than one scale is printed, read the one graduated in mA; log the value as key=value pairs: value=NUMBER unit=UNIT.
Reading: value=0.91 unit=mA
